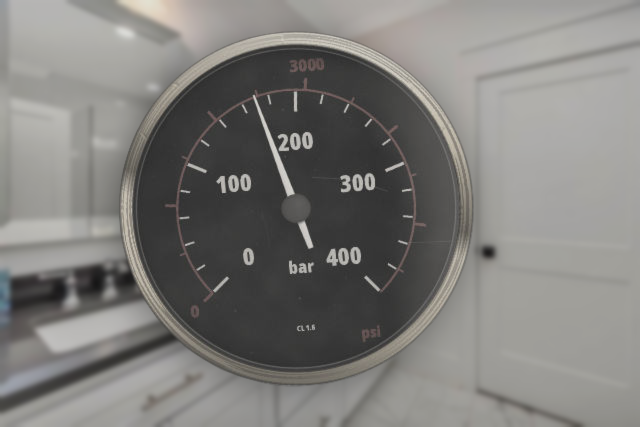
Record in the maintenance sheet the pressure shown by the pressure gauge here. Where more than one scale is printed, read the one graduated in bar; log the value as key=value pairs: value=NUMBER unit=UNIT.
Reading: value=170 unit=bar
